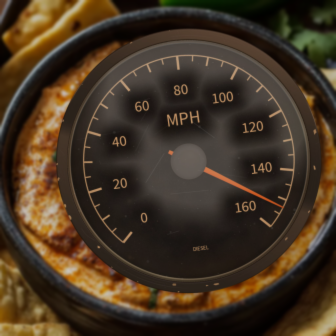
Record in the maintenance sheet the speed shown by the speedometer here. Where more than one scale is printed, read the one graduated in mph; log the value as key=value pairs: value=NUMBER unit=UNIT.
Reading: value=152.5 unit=mph
